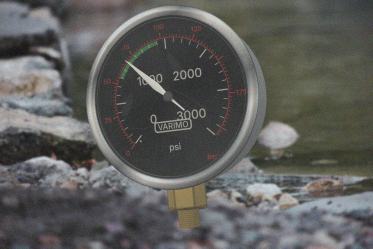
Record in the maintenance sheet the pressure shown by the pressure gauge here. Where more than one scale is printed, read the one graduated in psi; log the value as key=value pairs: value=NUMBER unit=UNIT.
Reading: value=1000 unit=psi
